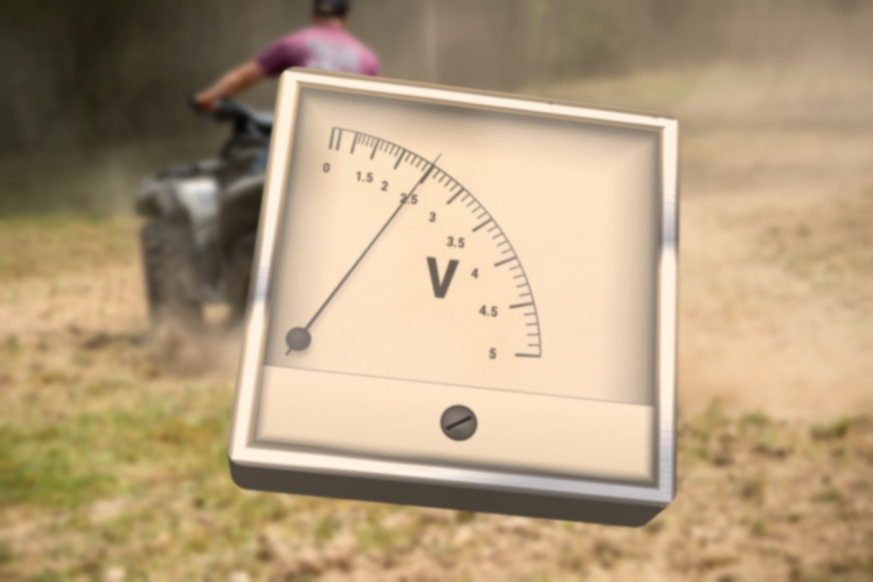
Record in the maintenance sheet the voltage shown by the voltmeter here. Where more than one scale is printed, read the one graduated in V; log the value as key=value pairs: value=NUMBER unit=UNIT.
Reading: value=2.5 unit=V
